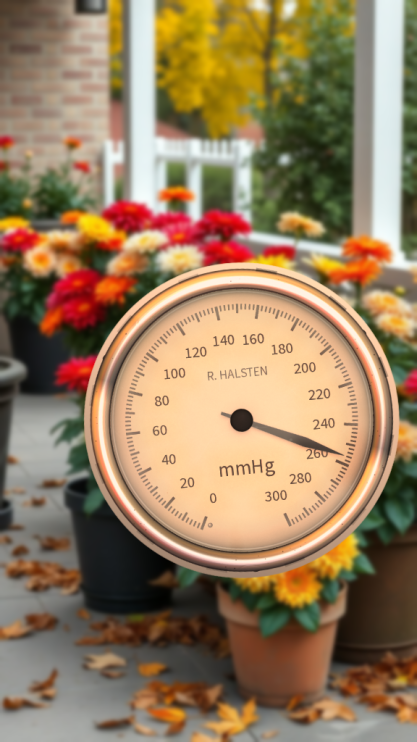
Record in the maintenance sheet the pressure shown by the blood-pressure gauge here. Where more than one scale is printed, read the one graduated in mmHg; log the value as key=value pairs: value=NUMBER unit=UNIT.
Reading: value=256 unit=mmHg
